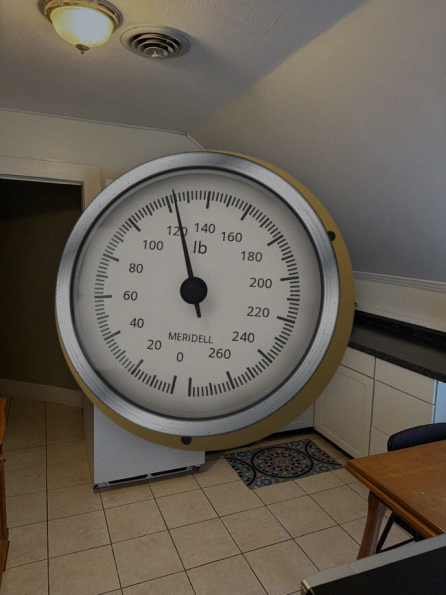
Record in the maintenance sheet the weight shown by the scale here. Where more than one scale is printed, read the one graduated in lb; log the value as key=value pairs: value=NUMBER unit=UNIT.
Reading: value=124 unit=lb
